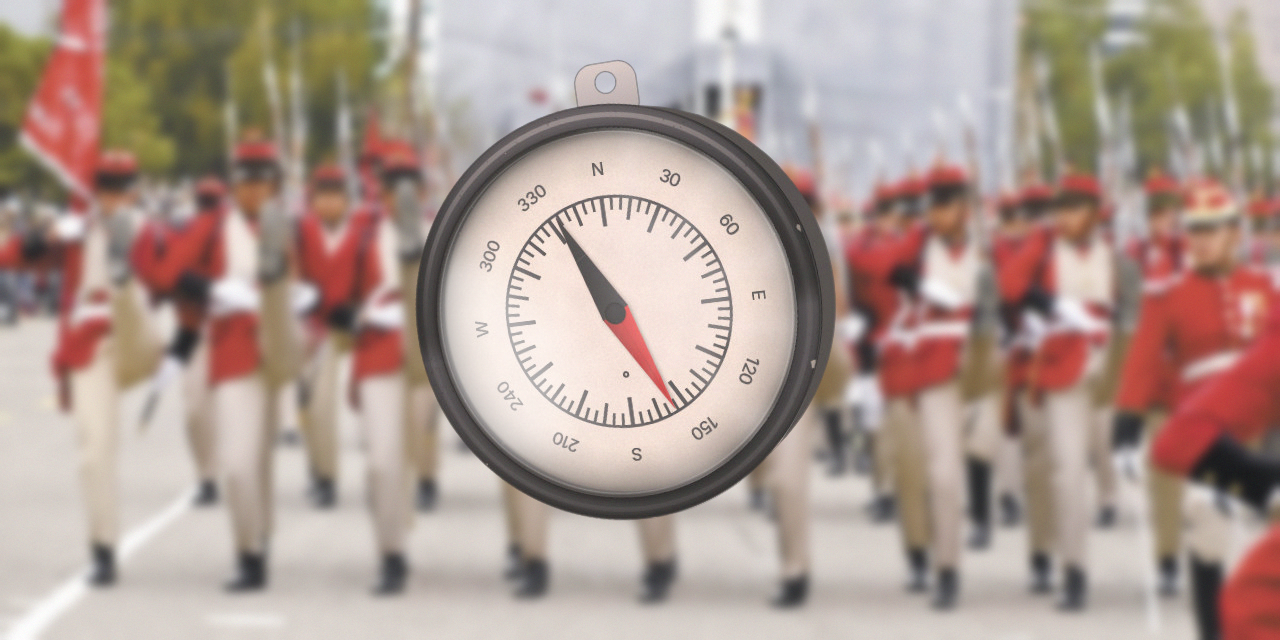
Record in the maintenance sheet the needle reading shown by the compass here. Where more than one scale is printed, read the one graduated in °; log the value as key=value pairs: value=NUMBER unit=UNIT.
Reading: value=155 unit=°
